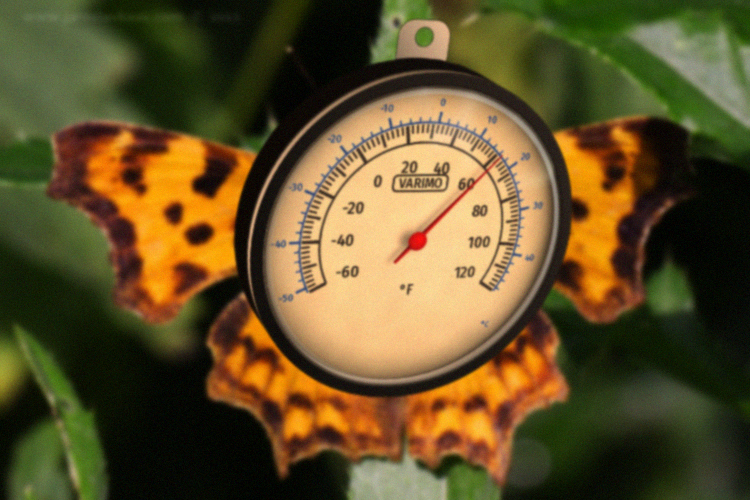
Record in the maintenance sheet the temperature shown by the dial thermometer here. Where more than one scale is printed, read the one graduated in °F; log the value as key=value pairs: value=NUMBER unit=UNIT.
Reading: value=60 unit=°F
